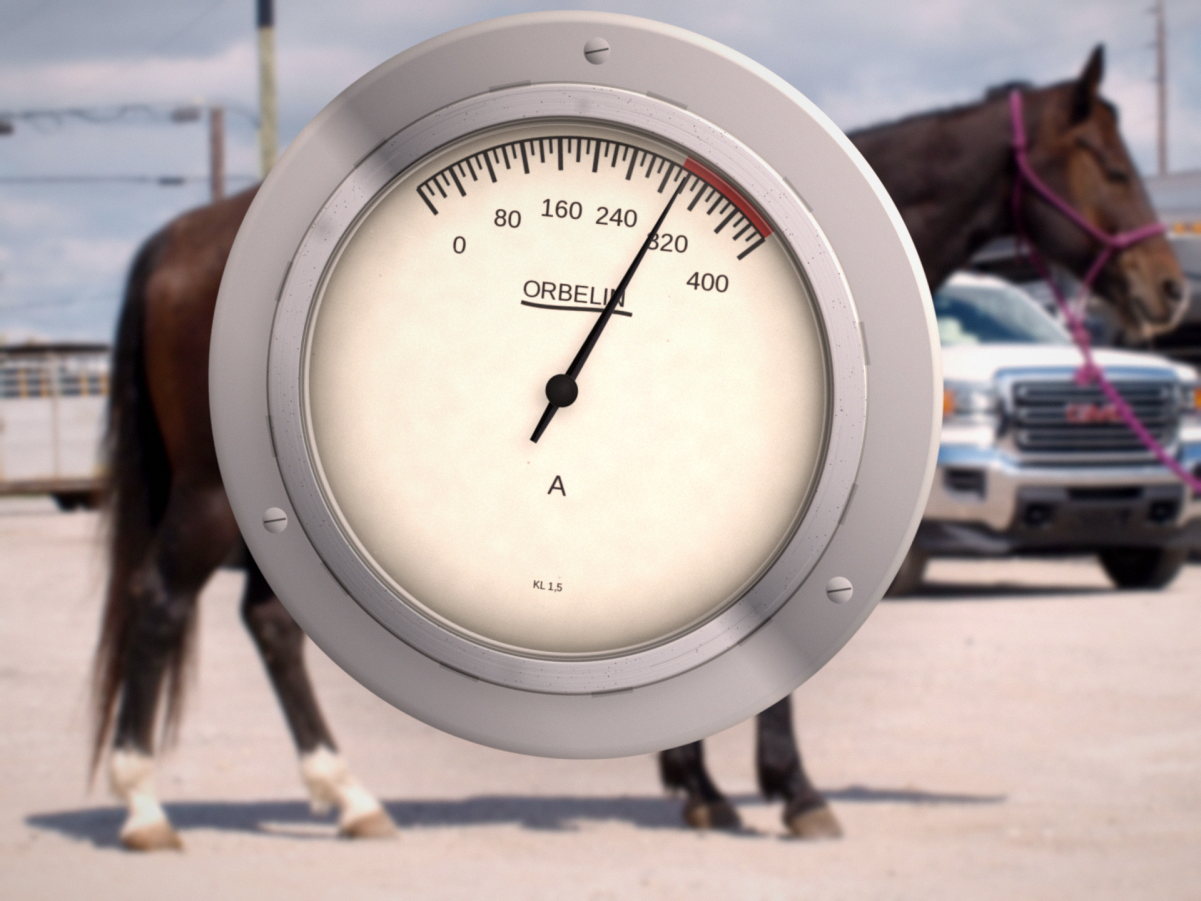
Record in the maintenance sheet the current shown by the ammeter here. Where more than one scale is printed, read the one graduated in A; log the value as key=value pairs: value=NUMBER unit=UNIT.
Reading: value=300 unit=A
